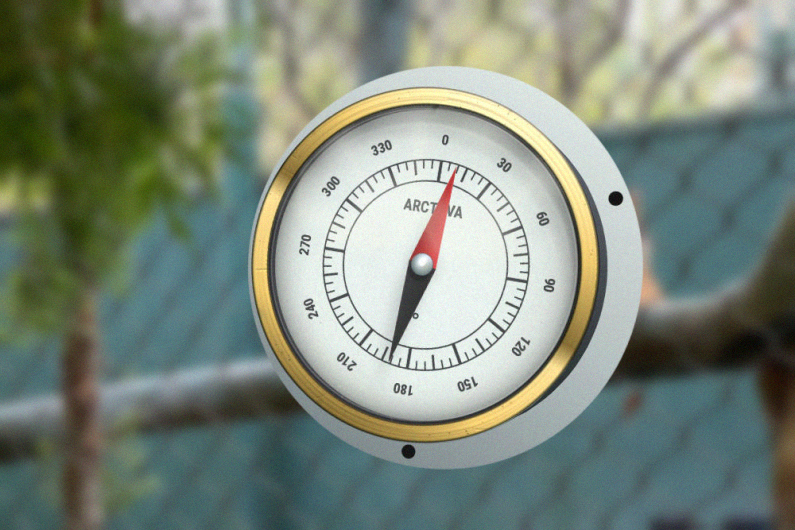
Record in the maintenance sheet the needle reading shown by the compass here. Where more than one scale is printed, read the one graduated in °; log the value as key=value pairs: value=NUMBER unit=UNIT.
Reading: value=10 unit=°
